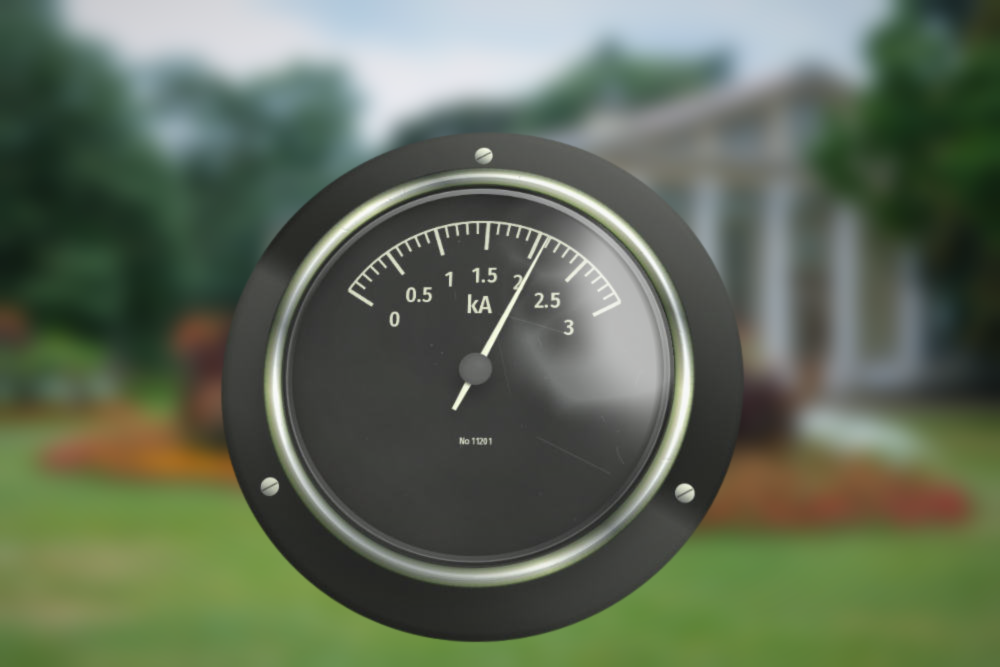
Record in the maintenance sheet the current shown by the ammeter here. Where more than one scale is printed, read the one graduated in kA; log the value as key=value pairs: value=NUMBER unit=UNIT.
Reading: value=2.1 unit=kA
